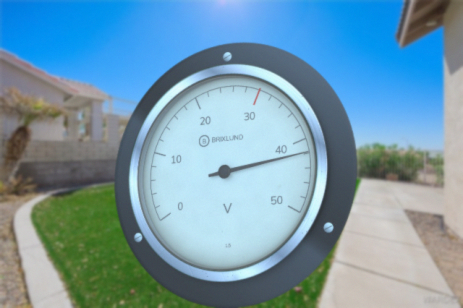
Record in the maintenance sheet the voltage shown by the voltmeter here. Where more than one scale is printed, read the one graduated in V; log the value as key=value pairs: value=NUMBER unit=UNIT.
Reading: value=42 unit=V
